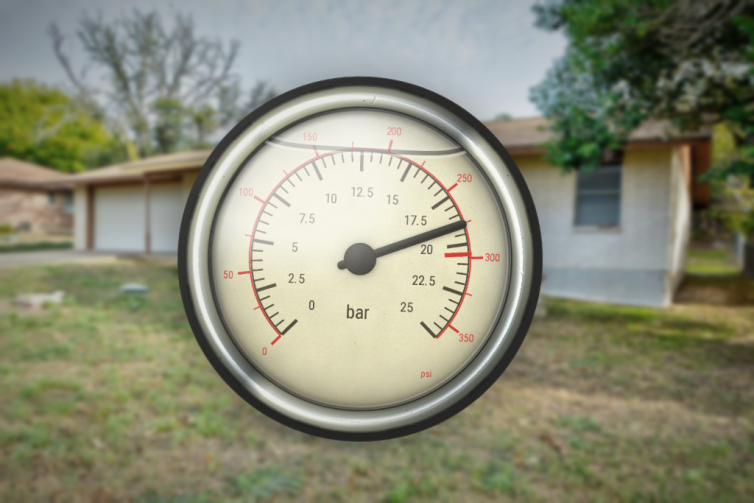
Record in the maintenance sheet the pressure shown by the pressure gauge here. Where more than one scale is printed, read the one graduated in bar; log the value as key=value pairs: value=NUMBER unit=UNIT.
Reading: value=19 unit=bar
